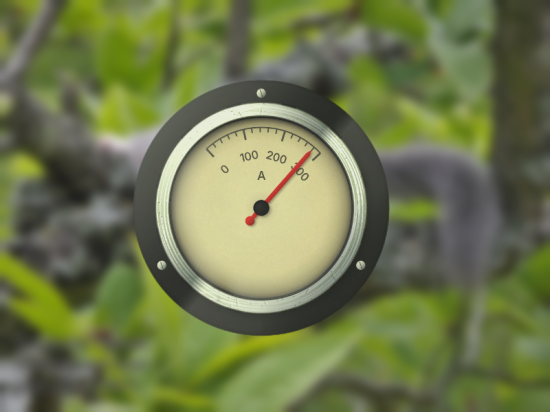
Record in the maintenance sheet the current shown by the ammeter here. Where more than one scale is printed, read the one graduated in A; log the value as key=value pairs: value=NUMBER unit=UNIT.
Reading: value=280 unit=A
